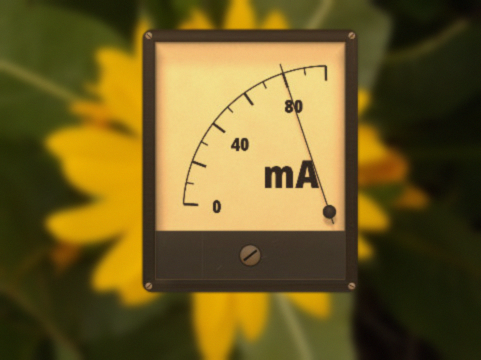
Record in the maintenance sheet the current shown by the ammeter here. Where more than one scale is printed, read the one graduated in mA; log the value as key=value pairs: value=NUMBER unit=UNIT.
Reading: value=80 unit=mA
